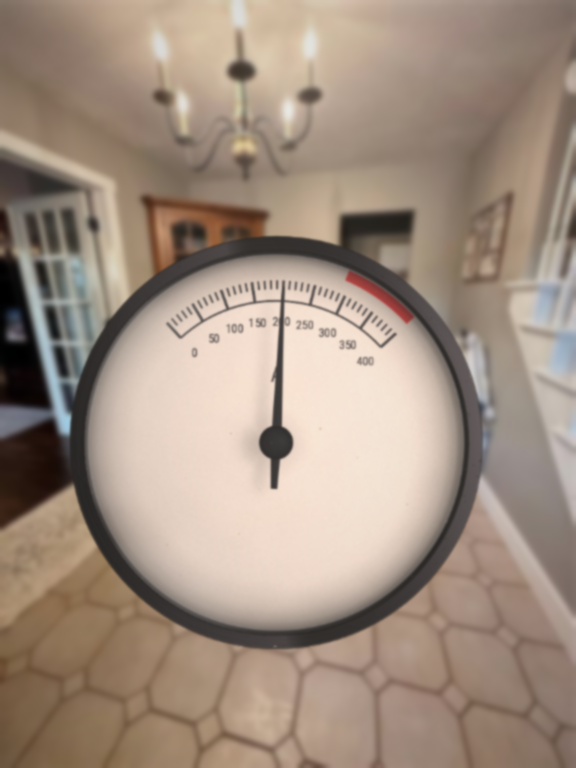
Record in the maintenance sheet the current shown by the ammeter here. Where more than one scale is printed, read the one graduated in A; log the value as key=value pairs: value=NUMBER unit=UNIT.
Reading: value=200 unit=A
